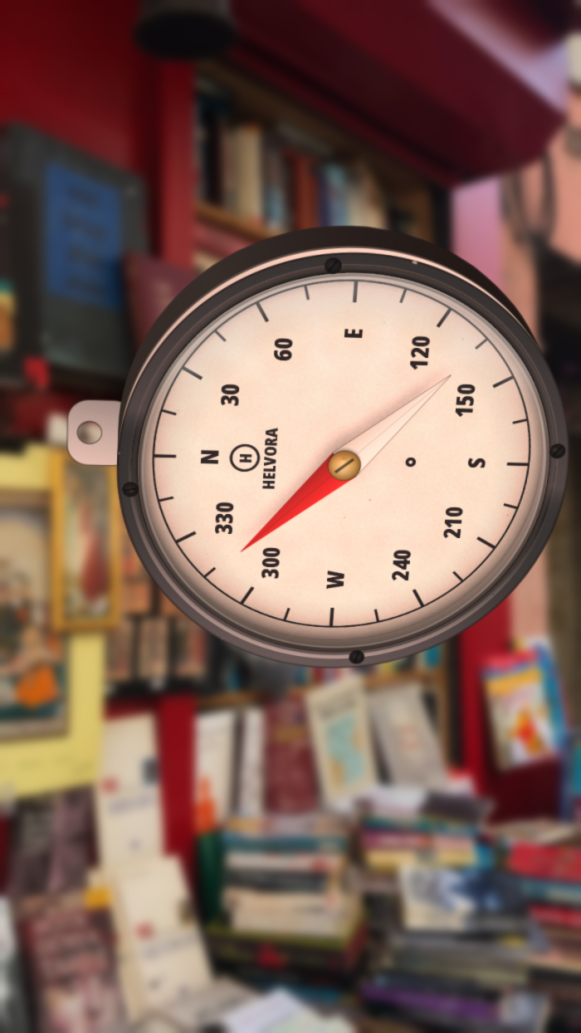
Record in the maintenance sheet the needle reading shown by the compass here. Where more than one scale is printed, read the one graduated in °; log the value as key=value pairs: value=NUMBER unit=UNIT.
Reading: value=315 unit=°
